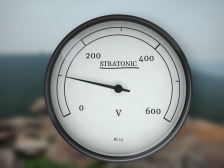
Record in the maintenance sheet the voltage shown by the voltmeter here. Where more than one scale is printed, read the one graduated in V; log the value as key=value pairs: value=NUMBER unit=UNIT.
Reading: value=100 unit=V
